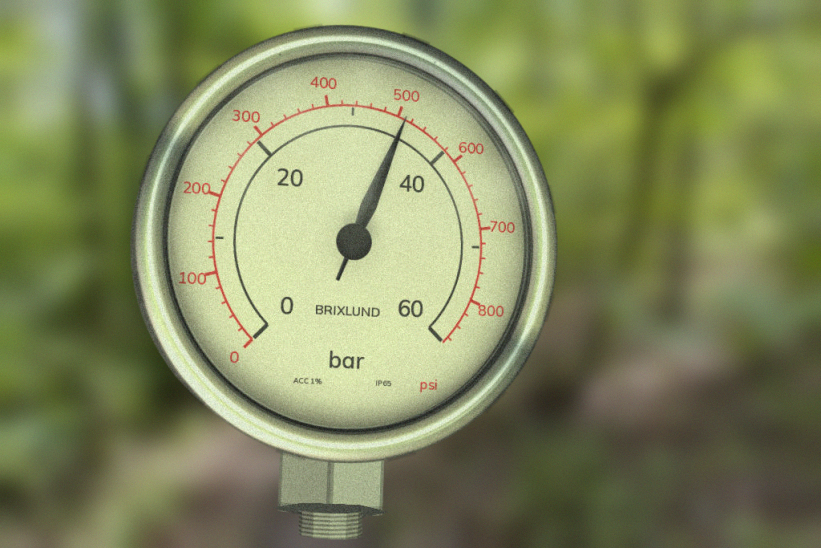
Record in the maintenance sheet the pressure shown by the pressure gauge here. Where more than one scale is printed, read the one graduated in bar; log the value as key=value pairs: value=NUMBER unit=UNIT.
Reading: value=35 unit=bar
